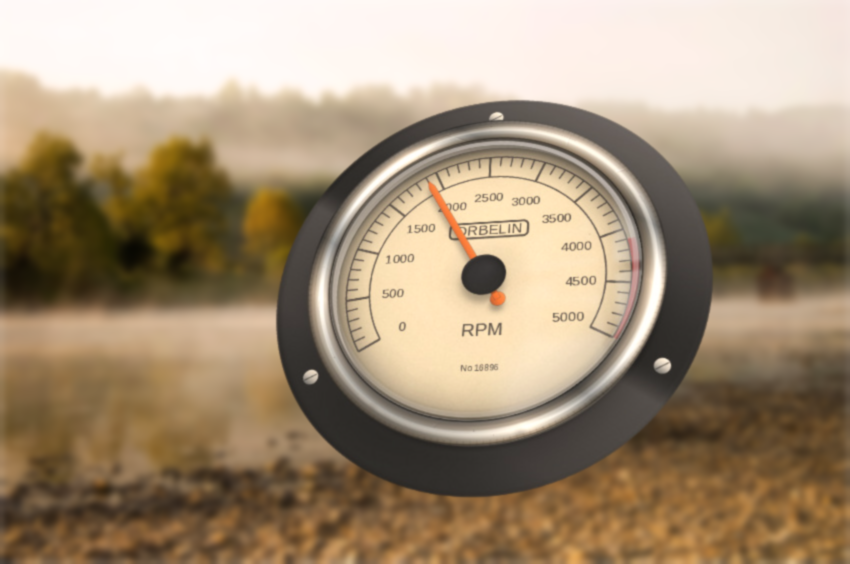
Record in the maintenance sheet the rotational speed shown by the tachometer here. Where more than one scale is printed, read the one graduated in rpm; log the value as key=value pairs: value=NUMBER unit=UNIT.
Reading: value=1900 unit=rpm
